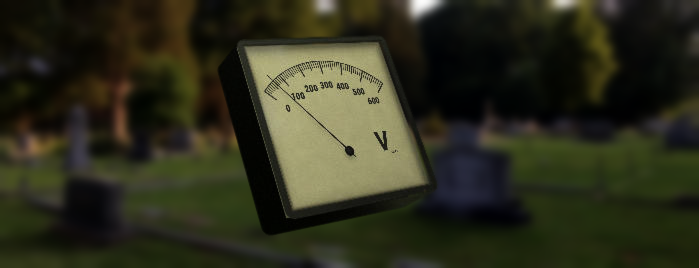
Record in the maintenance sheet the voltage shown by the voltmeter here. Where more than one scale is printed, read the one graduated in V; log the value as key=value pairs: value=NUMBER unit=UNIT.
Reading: value=50 unit=V
